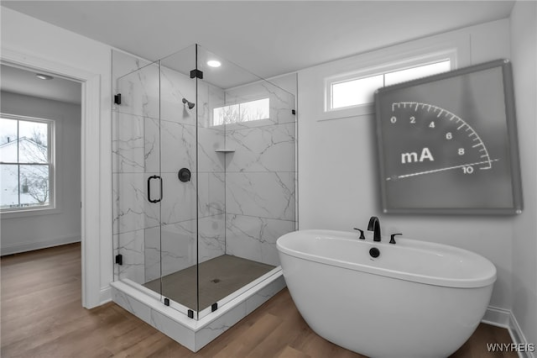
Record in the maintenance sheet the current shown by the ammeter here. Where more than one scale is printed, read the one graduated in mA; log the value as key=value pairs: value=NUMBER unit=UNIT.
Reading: value=9.5 unit=mA
